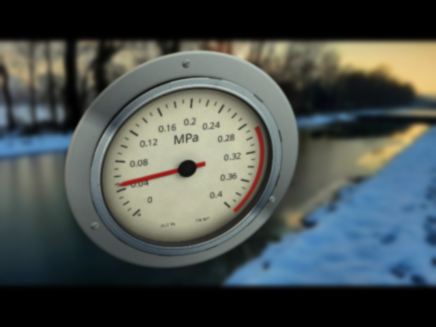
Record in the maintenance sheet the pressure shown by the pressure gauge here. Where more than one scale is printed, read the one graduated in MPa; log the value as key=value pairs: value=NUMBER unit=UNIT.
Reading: value=0.05 unit=MPa
